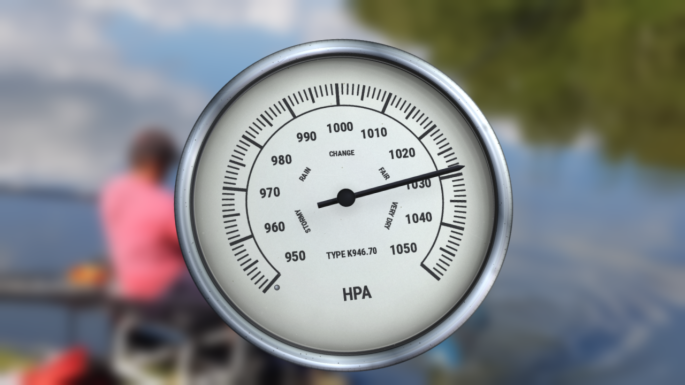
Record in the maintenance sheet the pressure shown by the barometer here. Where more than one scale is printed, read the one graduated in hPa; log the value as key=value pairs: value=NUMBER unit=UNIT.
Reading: value=1029 unit=hPa
